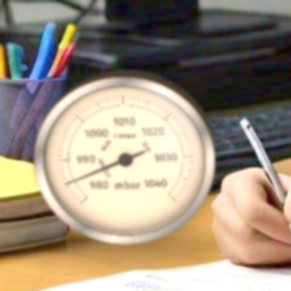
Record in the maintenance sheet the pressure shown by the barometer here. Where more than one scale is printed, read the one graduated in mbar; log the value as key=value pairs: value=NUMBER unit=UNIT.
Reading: value=985 unit=mbar
